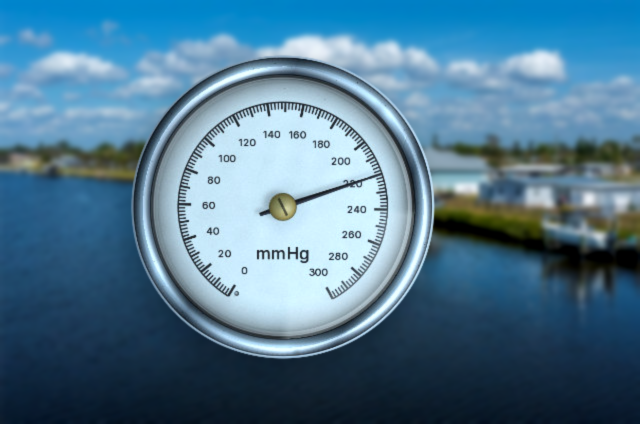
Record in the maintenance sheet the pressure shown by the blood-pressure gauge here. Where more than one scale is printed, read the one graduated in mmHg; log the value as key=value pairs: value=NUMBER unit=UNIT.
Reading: value=220 unit=mmHg
